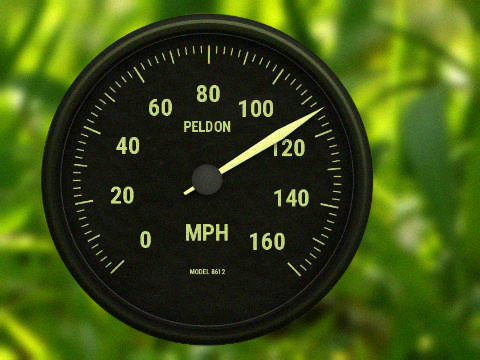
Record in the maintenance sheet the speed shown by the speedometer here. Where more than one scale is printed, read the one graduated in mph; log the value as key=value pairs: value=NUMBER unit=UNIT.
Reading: value=114 unit=mph
